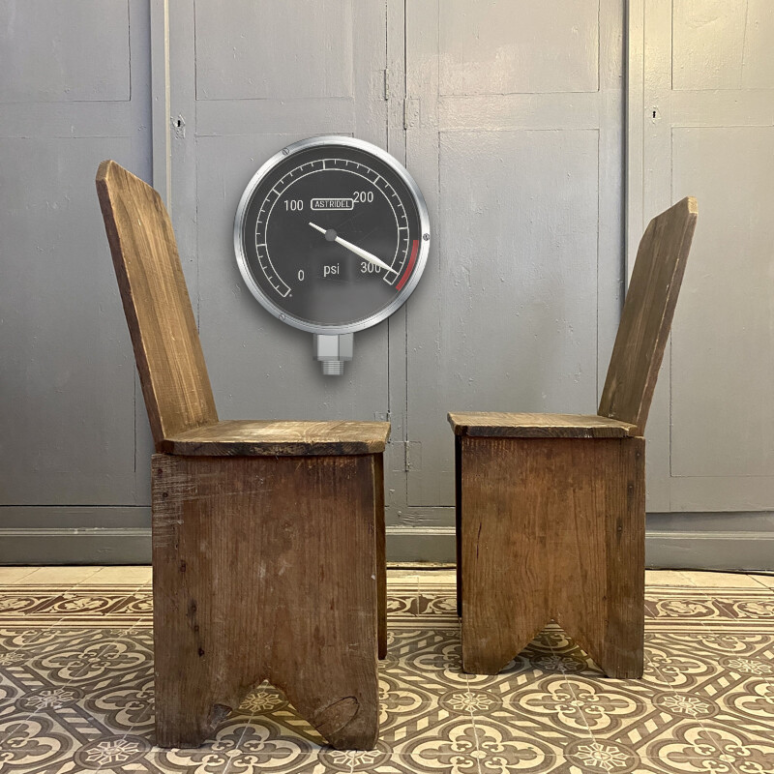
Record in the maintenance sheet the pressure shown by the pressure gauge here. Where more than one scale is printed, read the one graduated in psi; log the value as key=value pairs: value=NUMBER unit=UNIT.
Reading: value=290 unit=psi
